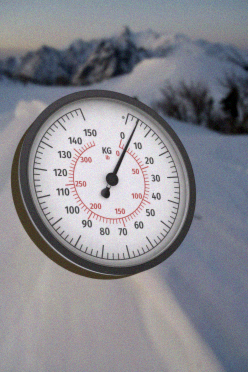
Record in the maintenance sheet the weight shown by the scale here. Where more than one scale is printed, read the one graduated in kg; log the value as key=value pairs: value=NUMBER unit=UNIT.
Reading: value=4 unit=kg
